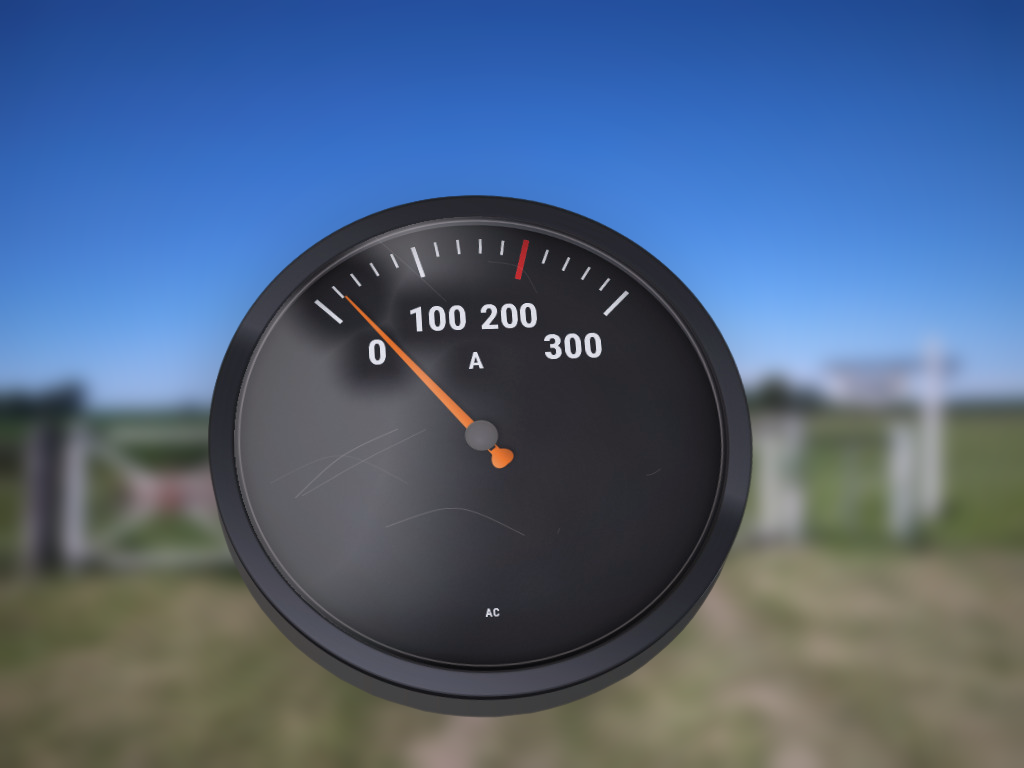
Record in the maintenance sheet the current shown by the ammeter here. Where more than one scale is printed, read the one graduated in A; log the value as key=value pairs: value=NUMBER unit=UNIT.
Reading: value=20 unit=A
